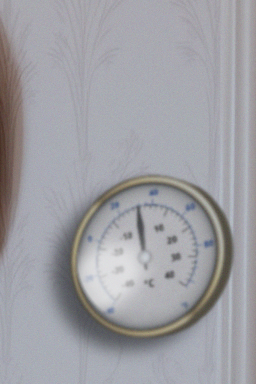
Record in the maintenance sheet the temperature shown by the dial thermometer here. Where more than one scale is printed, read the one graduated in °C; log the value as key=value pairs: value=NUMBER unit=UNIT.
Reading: value=0 unit=°C
